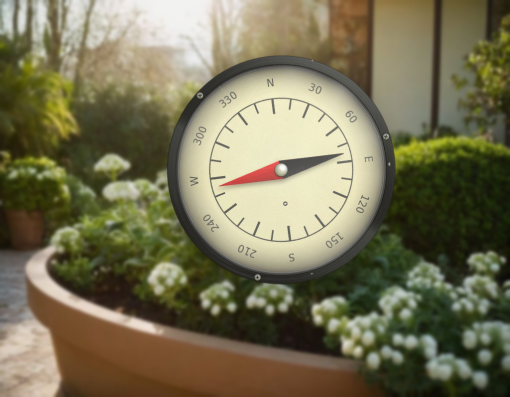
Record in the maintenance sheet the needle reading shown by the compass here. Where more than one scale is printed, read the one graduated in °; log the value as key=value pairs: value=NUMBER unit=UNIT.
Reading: value=262.5 unit=°
